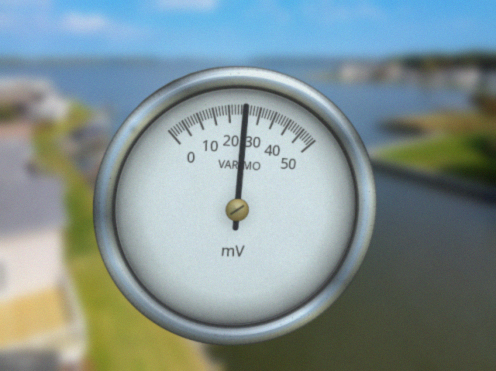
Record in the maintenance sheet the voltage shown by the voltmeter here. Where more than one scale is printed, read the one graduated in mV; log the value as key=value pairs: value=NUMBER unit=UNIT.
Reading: value=25 unit=mV
